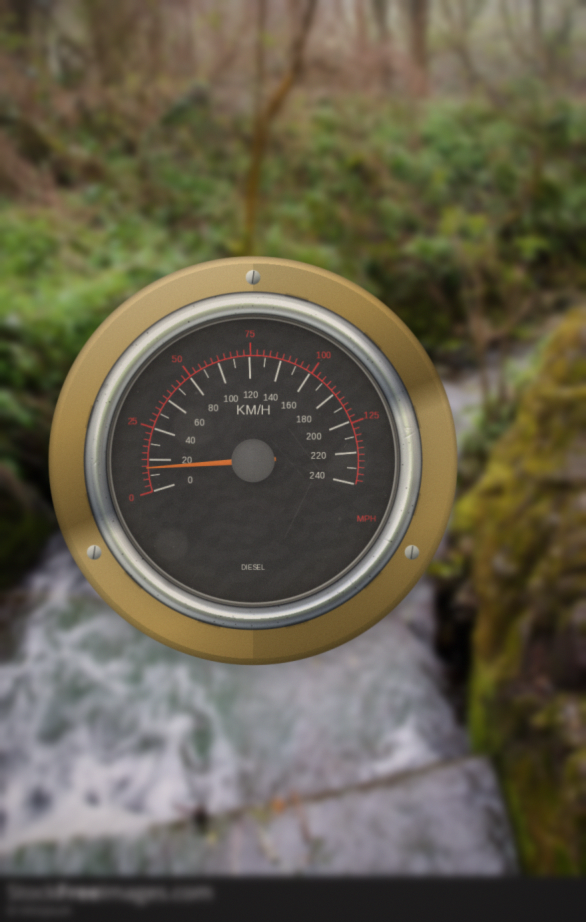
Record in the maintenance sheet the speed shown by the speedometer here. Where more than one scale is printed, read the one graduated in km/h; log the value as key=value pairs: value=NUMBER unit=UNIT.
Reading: value=15 unit=km/h
